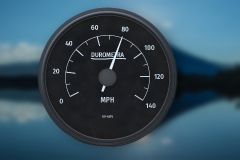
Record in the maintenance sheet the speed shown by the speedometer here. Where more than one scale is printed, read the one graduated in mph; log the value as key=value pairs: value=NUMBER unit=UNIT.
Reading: value=80 unit=mph
